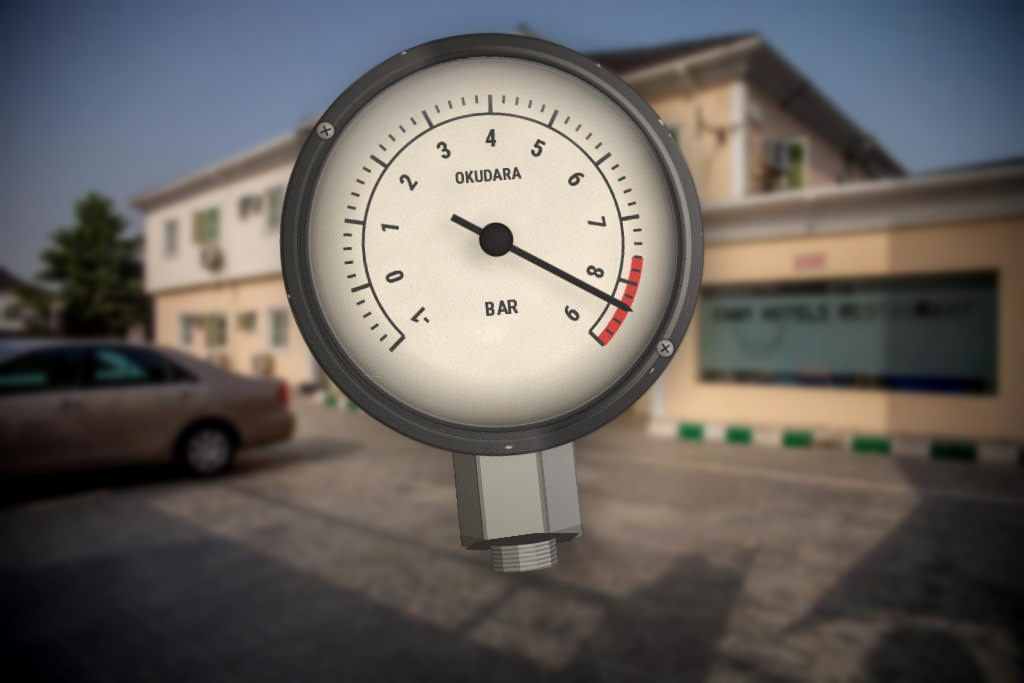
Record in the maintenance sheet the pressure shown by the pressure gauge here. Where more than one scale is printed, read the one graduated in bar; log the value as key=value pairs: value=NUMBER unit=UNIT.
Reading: value=8.4 unit=bar
